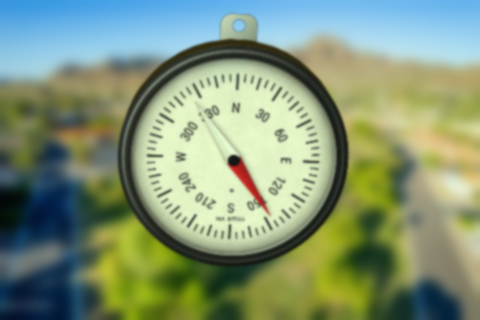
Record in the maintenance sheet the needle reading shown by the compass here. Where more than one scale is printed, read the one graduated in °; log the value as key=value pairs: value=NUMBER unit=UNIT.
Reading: value=145 unit=°
